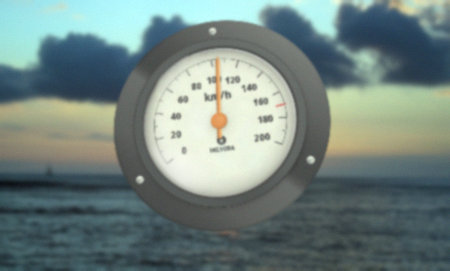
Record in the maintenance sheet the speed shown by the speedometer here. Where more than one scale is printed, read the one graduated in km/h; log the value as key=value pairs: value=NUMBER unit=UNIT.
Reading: value=105 unit=km/h
